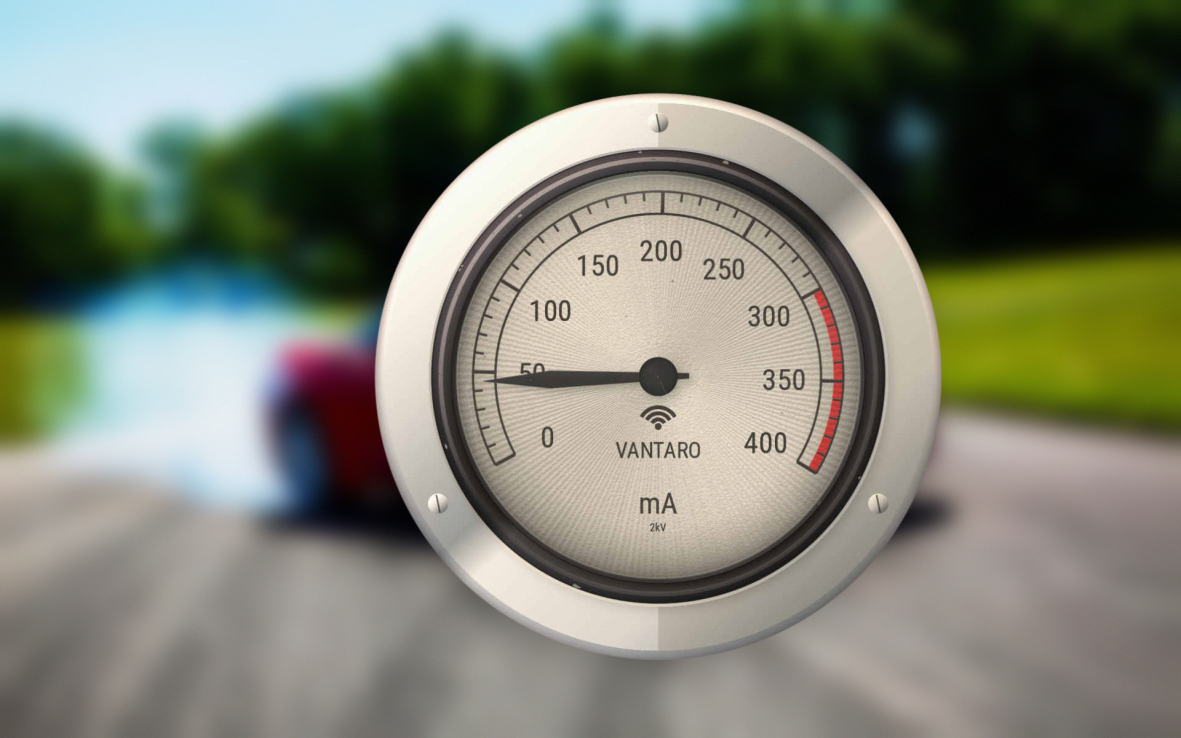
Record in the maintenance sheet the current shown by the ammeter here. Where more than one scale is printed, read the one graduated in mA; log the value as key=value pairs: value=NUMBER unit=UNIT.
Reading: value=45 unit=mA
